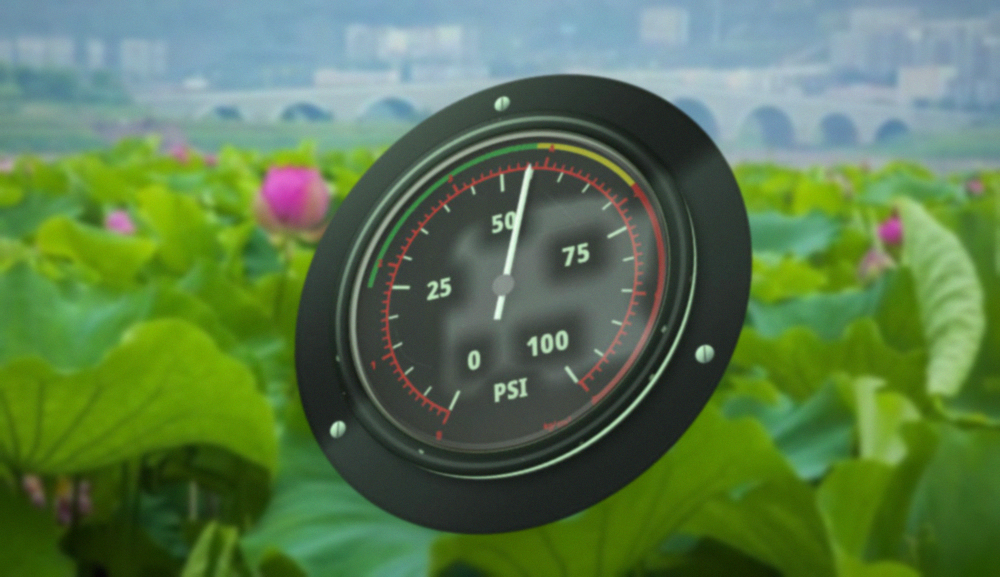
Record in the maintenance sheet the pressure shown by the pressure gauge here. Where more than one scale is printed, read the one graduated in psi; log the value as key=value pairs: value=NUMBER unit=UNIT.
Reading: value=55 unit=psi
